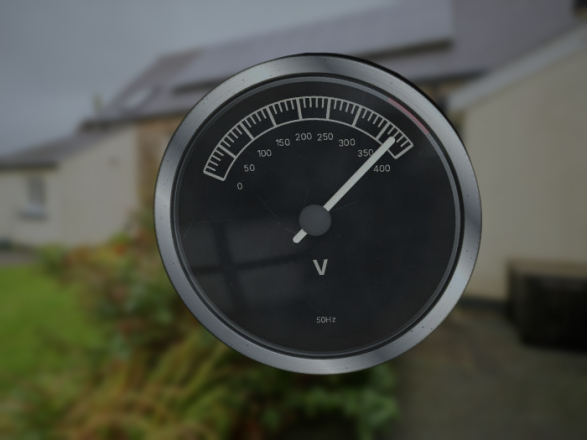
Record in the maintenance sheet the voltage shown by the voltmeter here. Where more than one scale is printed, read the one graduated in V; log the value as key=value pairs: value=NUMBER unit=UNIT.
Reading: value=370 unit=V
